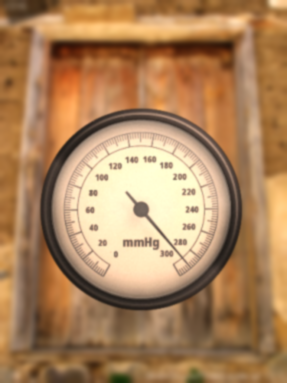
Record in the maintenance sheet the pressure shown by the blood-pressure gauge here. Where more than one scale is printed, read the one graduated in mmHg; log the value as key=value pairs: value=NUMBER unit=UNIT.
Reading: value=290 unit=mmHg
